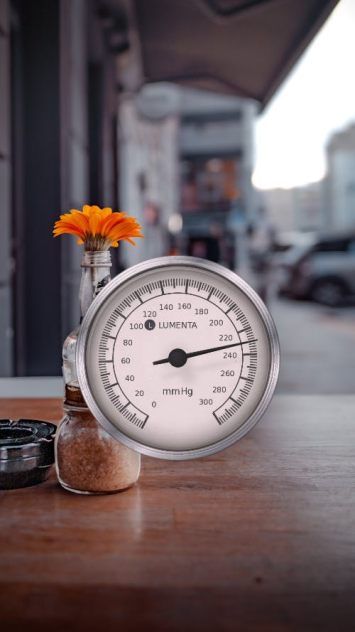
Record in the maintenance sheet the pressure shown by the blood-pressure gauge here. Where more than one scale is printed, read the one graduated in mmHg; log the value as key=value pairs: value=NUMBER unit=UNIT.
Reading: value=230 unit=mmHg
